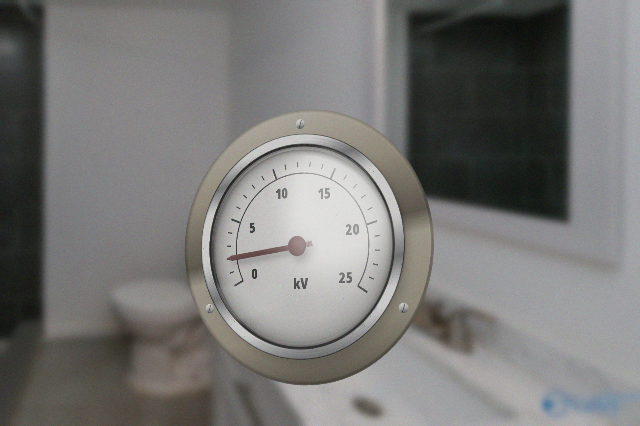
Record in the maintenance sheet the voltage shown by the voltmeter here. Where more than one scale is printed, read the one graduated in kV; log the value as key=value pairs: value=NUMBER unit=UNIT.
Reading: value=2 unit=kV
